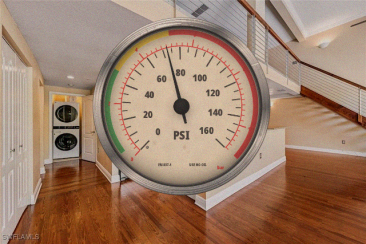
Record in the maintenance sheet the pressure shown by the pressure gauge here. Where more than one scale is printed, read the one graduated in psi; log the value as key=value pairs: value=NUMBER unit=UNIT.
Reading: value=72.5 unit=psi
